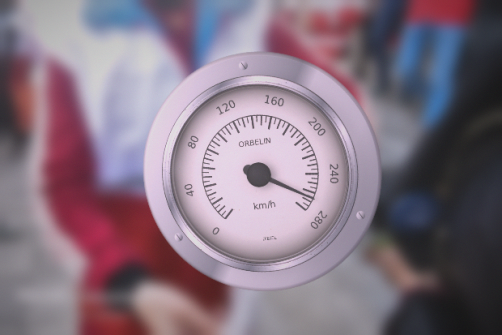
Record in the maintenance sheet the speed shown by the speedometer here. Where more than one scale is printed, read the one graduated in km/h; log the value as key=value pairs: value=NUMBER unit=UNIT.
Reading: value=265 unit=km/h
